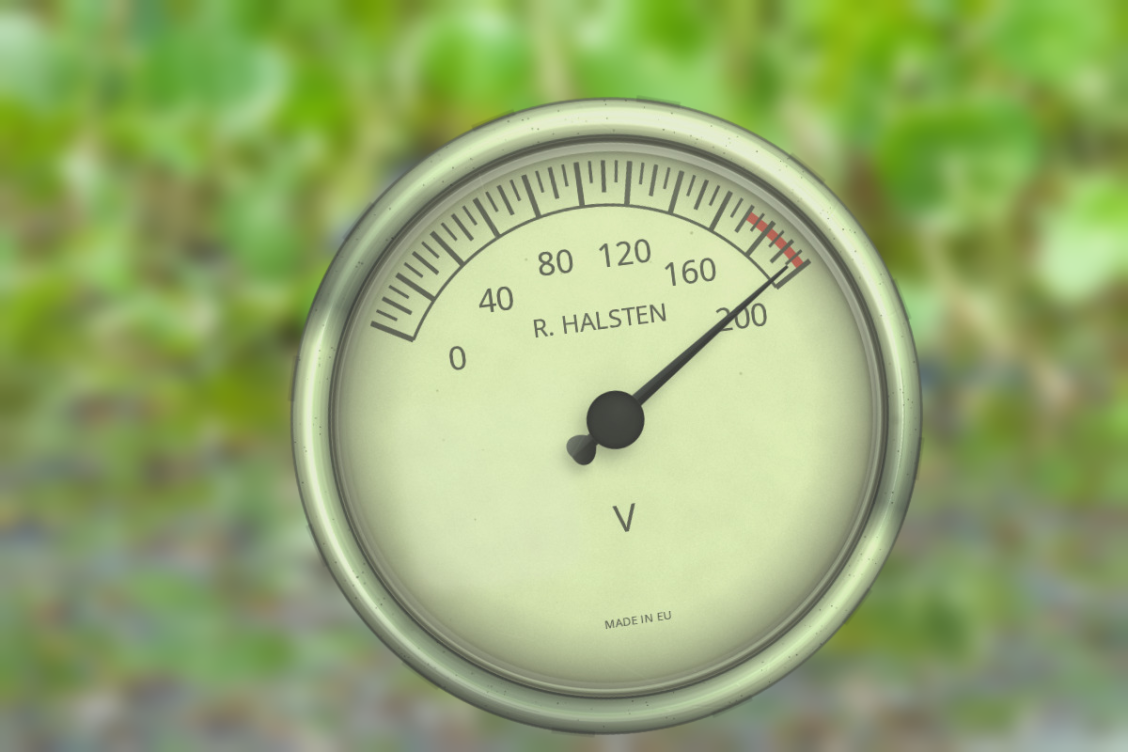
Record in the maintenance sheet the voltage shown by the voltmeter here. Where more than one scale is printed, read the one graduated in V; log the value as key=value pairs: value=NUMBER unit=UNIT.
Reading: value=195 unit=V
